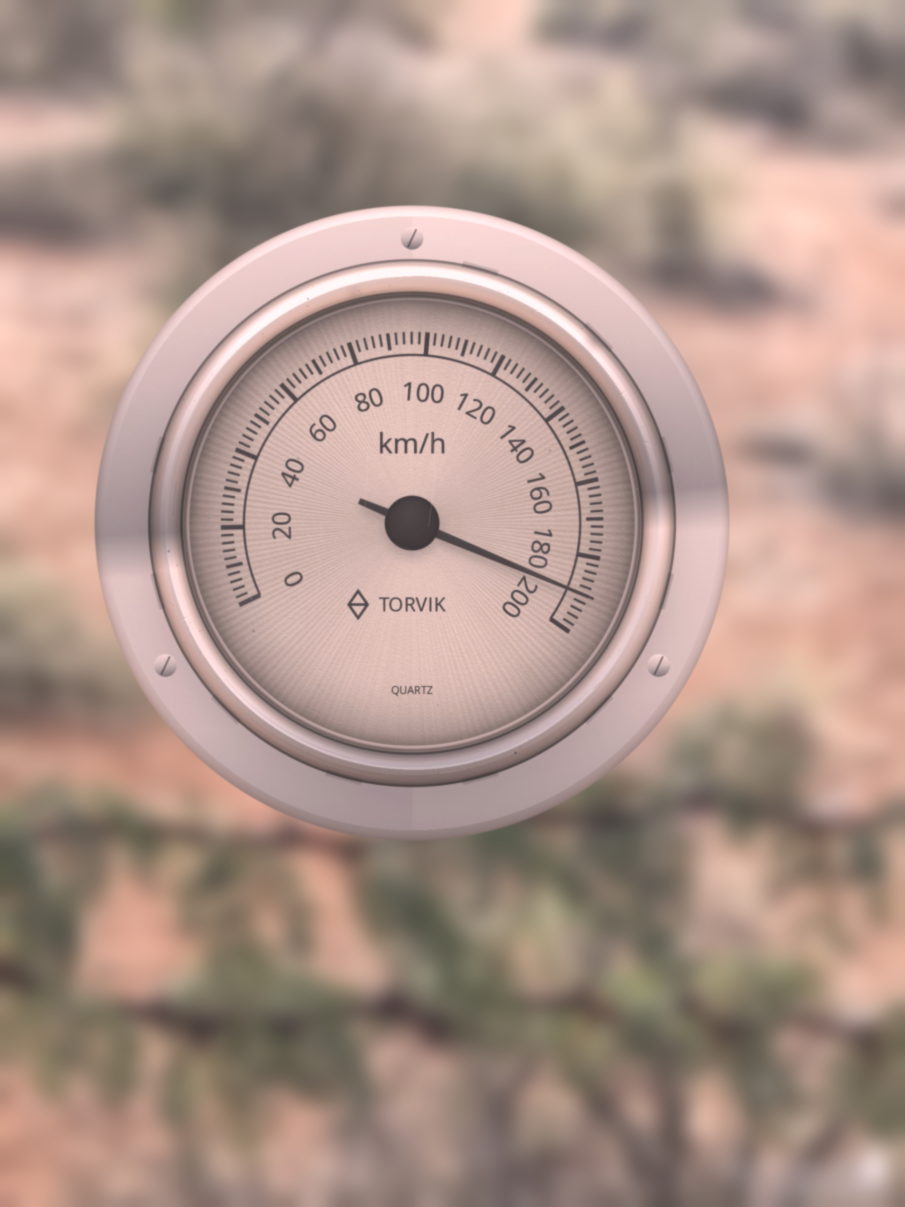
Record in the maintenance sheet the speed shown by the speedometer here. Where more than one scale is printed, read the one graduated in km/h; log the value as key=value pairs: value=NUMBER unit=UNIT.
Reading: value=190 unit=km/h
